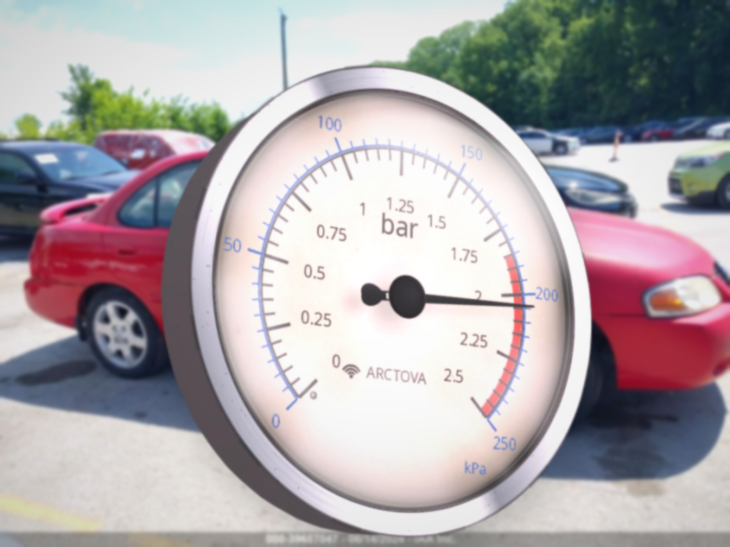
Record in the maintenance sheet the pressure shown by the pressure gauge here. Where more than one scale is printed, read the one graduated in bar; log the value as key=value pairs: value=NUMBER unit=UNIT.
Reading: value=2.05 unit=bar
